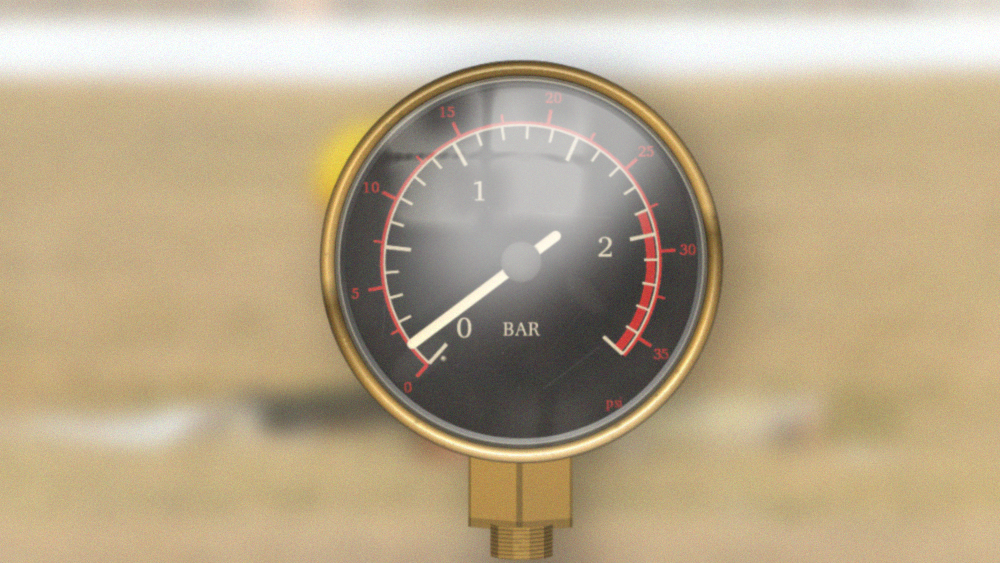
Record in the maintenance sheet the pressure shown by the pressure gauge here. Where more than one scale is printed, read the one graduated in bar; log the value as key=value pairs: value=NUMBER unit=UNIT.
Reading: value=0.1 unit=bar
